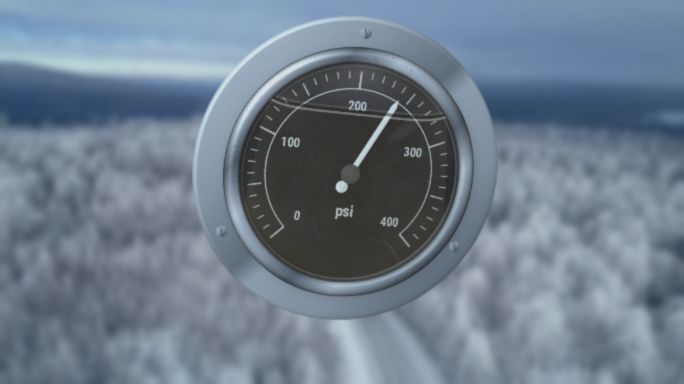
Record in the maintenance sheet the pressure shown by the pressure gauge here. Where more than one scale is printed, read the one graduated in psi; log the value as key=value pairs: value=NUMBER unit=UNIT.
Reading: value=240 unit=psi
